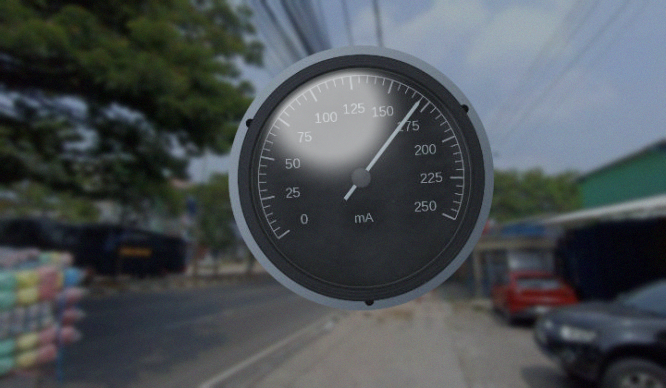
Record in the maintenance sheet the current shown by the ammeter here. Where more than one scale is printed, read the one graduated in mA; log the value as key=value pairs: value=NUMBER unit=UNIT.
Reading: value=170 unit=mA
